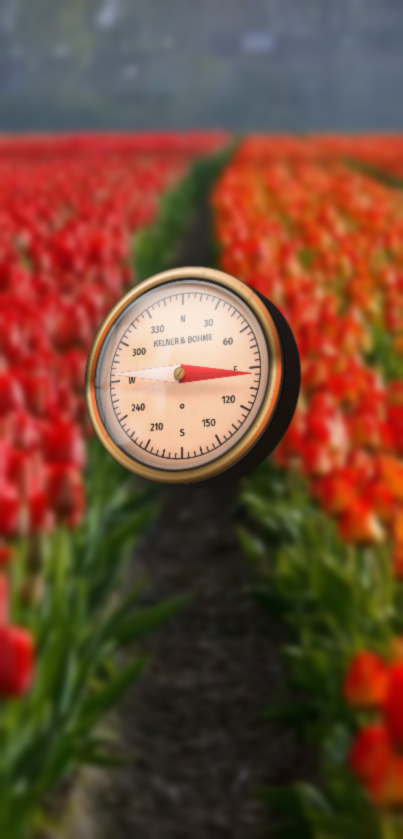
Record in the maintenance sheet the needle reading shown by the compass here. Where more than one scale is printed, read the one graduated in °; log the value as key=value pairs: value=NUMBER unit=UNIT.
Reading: value=95 unit=°
